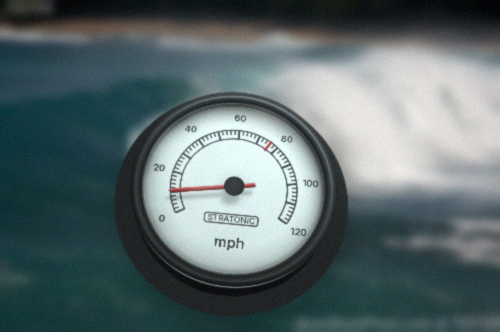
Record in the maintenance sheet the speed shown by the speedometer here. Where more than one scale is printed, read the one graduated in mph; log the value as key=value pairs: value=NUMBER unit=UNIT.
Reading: value=10 unit=mph
